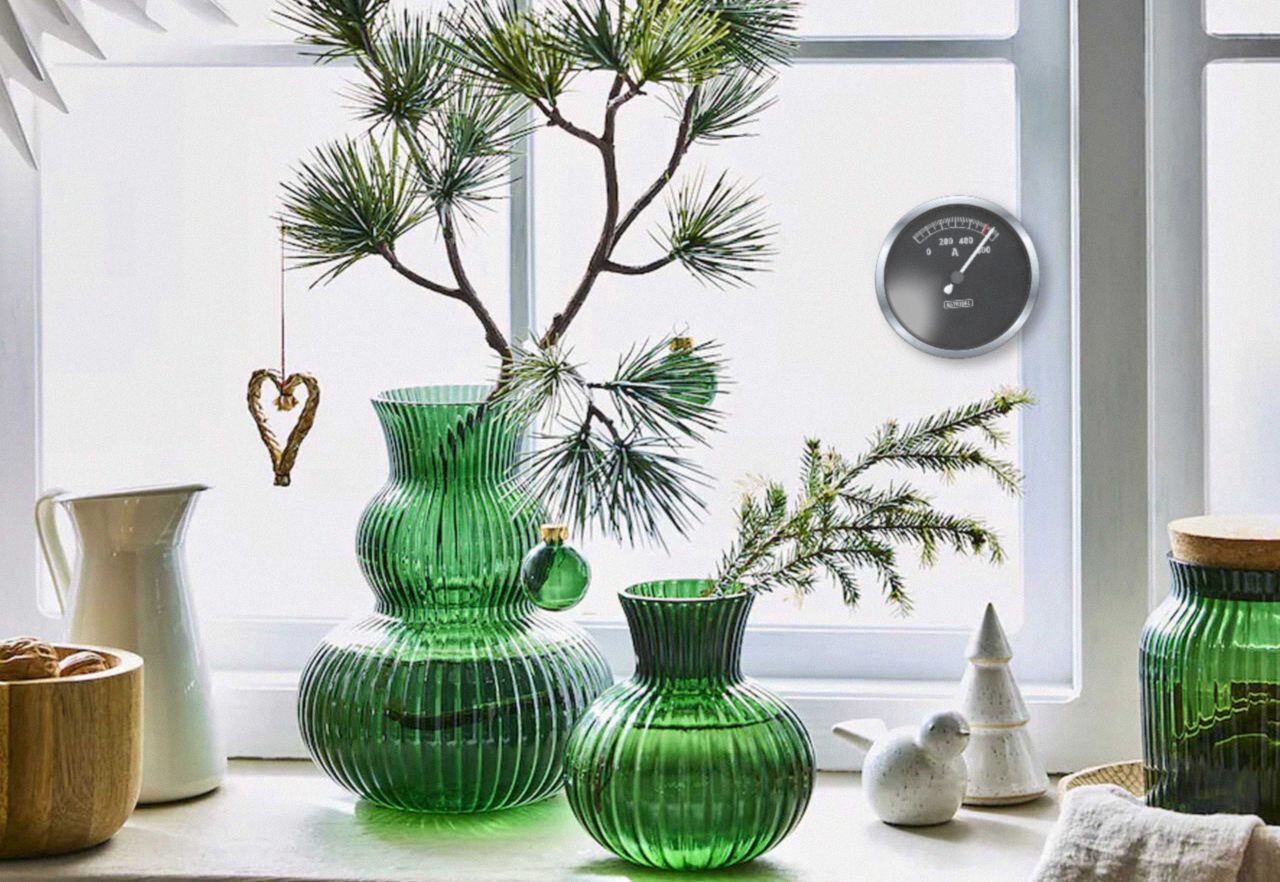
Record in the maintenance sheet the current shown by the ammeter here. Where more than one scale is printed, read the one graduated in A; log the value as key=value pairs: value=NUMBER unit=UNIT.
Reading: value=550 unit=A
